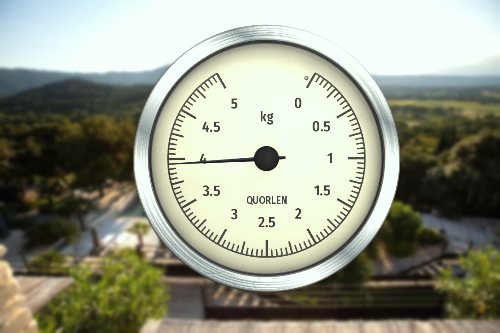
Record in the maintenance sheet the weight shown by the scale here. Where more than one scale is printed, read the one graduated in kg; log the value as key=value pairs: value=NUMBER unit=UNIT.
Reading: value=3.95 unit=kg
